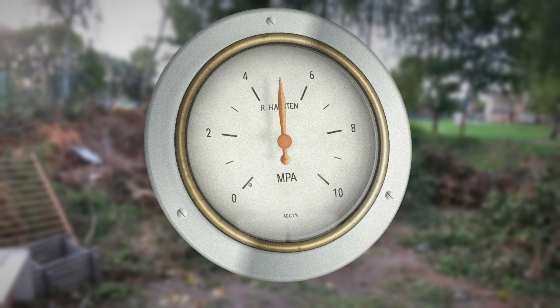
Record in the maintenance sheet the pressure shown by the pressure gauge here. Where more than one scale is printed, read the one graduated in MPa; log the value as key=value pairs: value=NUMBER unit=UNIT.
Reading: value=5 unit=MPa
